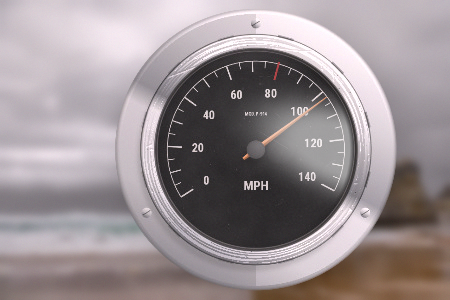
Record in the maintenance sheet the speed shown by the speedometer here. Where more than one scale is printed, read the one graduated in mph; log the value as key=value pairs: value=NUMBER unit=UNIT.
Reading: value=102.5 unit=mph
